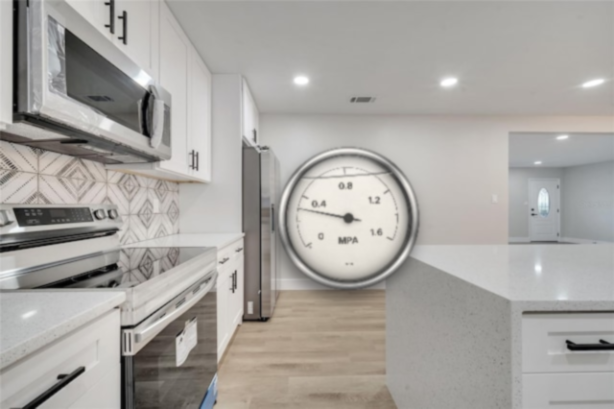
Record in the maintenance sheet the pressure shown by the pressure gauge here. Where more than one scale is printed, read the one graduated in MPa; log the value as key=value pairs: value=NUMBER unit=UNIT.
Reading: value=0.3 unit=MPa
